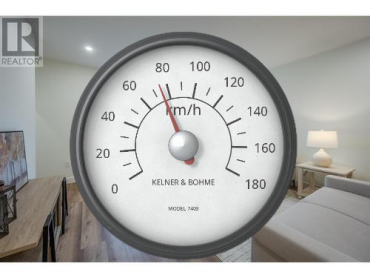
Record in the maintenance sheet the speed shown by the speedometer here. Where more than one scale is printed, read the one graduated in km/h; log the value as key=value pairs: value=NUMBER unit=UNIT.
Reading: value=75 unit=km/h
